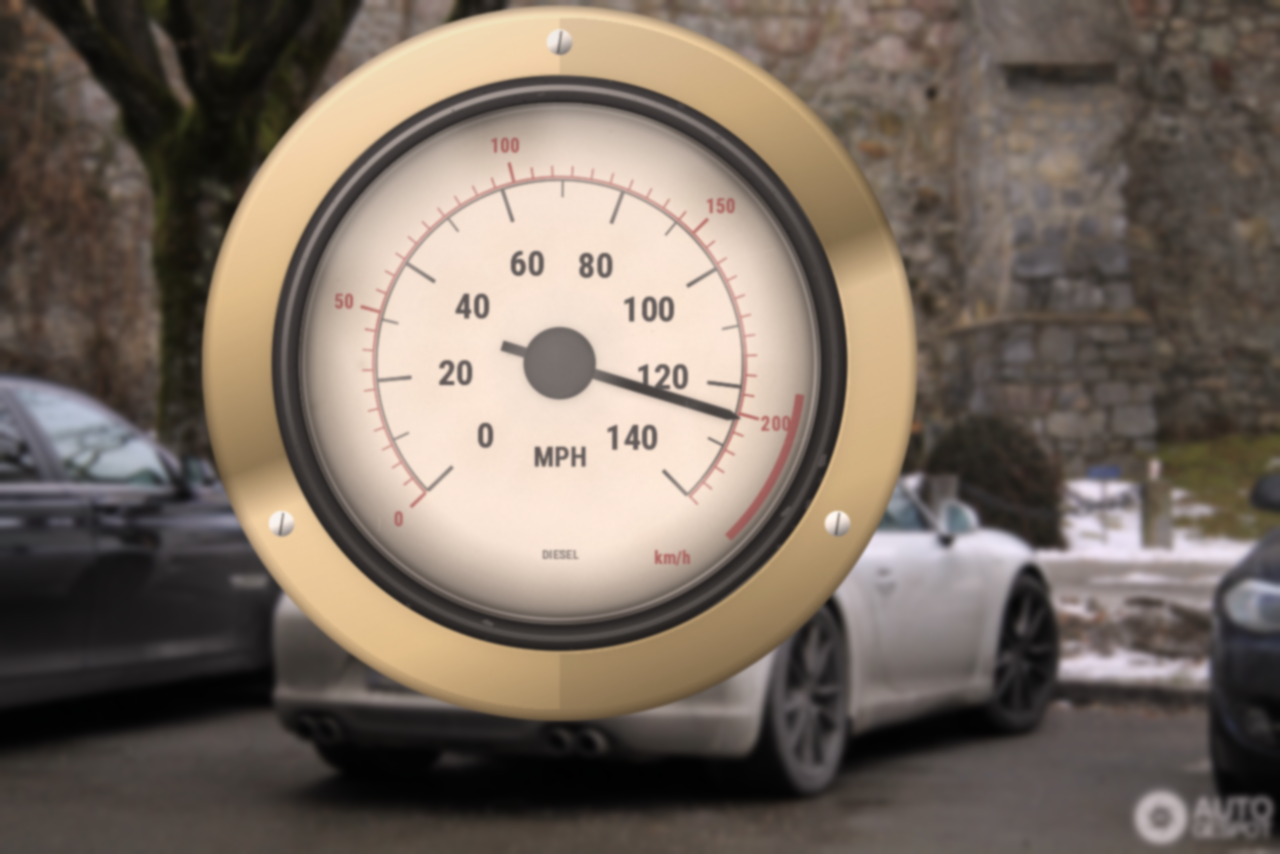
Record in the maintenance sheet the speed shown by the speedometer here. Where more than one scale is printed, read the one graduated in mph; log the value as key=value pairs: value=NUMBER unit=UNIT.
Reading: value=125 unit=mph
